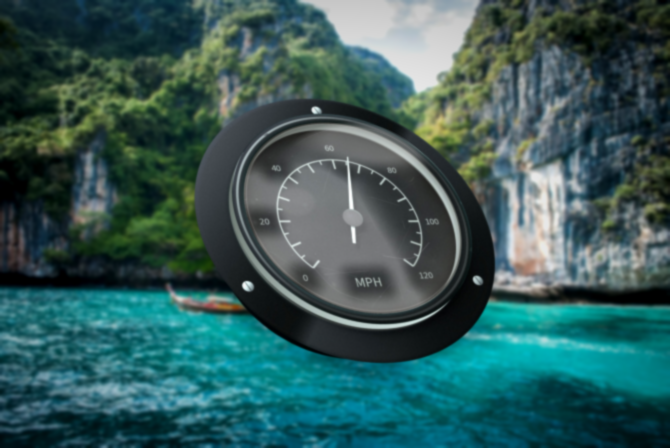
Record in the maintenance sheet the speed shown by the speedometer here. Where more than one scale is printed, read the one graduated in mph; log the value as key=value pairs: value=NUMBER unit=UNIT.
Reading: value=65 unit=mph
